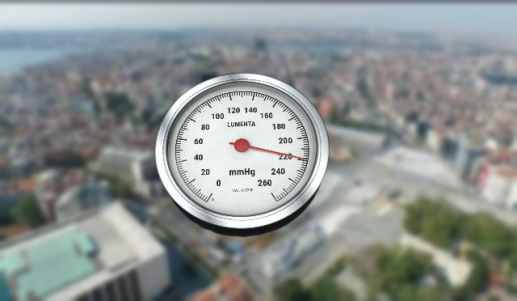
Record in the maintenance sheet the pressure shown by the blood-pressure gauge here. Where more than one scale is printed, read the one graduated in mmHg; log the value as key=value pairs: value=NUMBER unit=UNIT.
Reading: value=220 unit=mmHg
